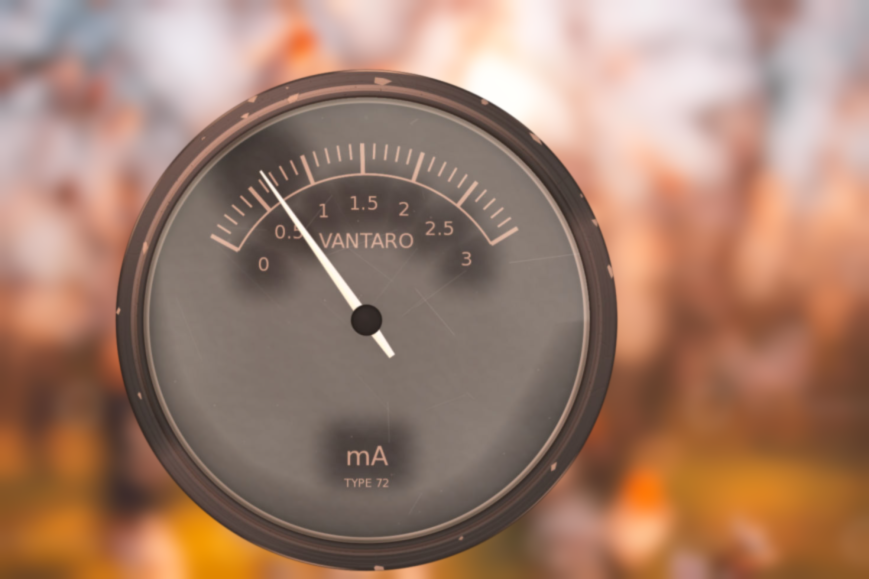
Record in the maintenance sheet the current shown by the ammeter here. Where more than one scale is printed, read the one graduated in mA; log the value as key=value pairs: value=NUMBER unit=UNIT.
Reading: value=0.65 unit=mA
